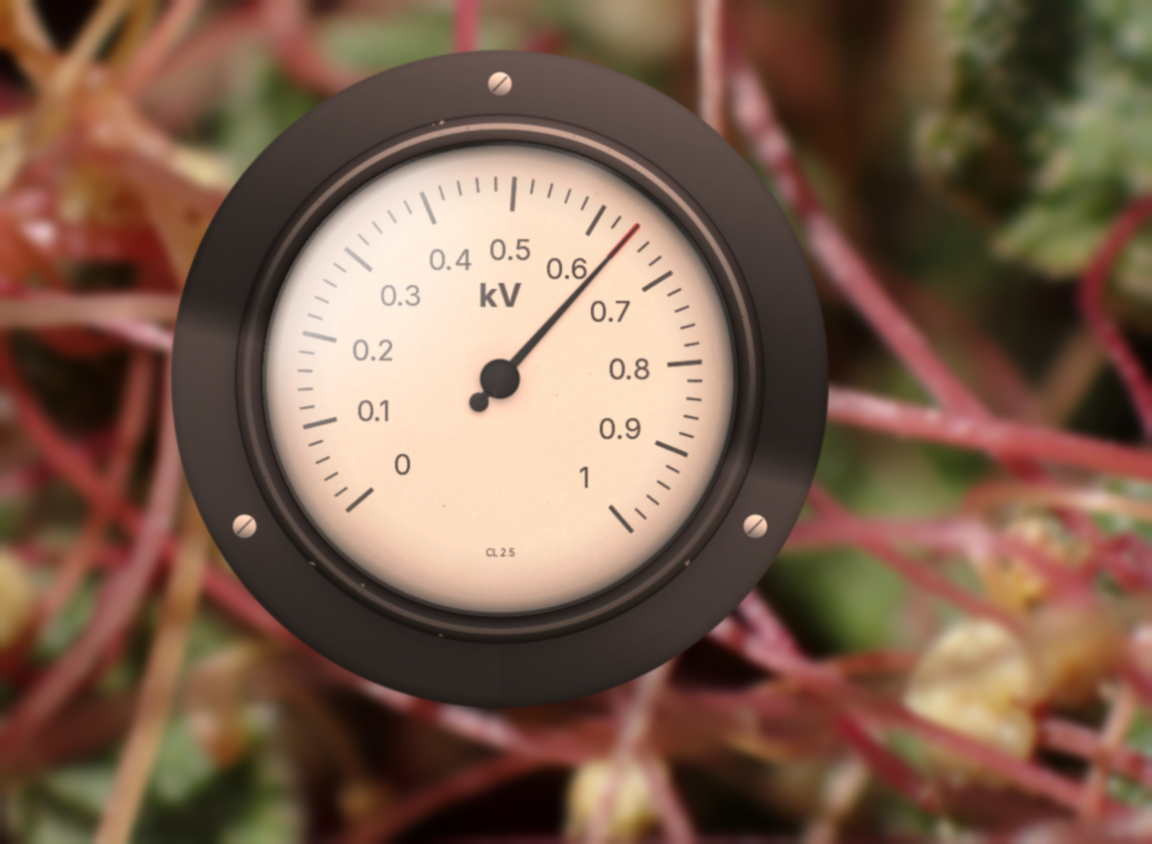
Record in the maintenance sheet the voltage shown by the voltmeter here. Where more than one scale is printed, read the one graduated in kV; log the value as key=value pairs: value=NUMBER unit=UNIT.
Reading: value=0.64 unit=kV
